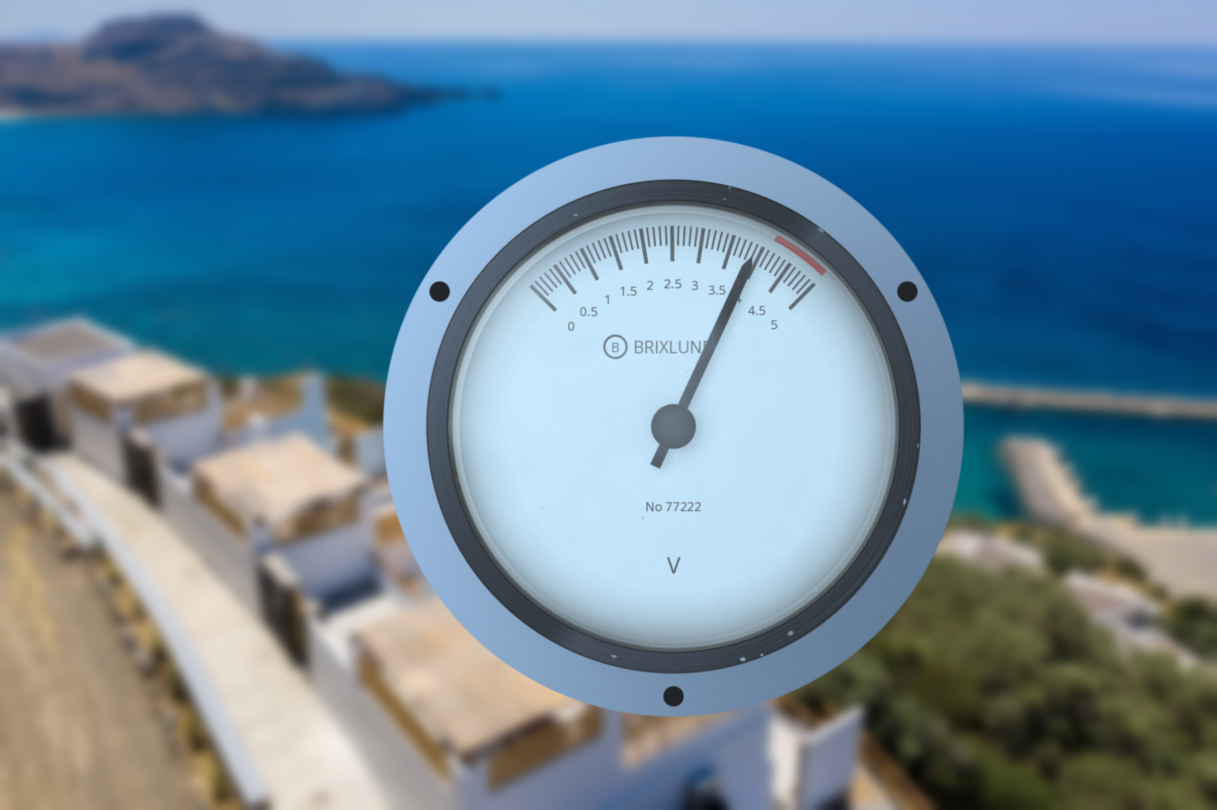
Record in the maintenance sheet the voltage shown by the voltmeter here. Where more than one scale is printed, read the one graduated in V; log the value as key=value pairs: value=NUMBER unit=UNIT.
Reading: value=3.9 unit=V
